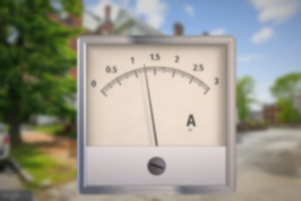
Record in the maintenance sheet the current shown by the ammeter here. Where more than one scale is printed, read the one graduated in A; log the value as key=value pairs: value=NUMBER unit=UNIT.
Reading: value=1.25 unit=A
